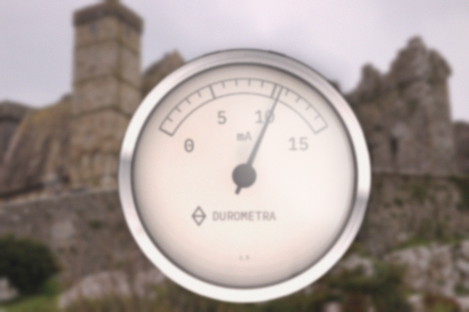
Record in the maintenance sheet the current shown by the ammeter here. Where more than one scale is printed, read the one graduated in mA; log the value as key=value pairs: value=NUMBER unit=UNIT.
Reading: value=10.5 unit=mA
